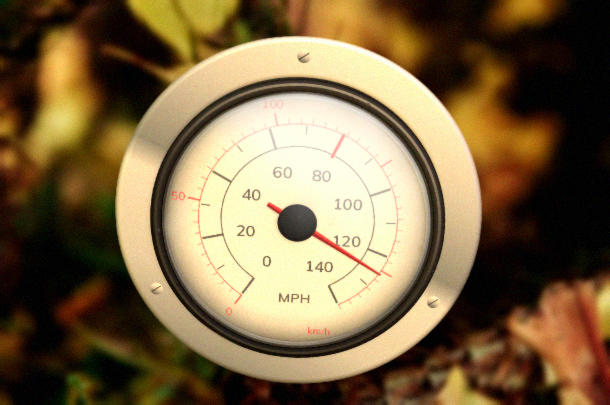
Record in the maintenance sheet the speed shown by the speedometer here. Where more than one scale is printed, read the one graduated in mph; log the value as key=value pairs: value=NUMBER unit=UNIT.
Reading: value=125 unit=mph
